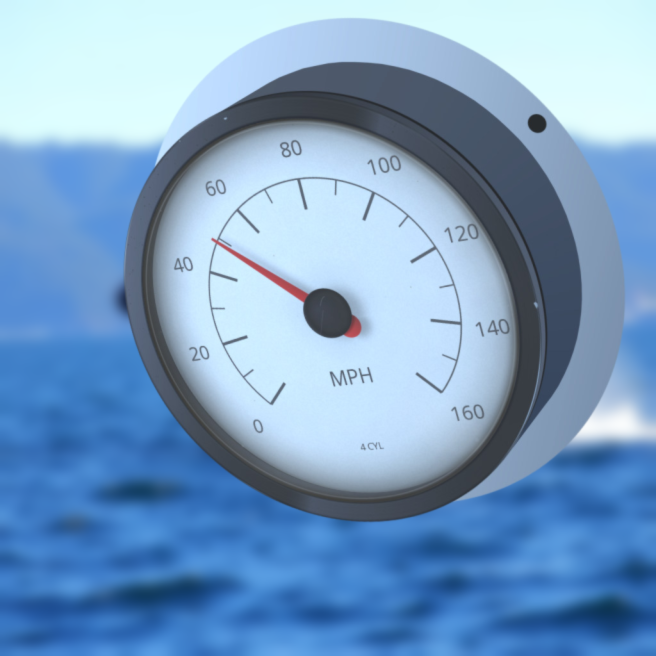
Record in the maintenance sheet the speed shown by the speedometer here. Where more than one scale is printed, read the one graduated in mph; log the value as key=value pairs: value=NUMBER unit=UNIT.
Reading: value=50 unit=mph
